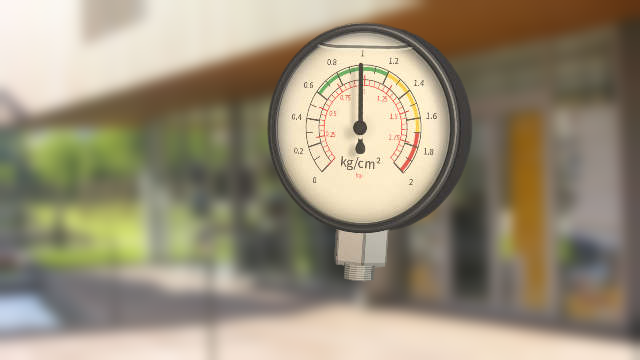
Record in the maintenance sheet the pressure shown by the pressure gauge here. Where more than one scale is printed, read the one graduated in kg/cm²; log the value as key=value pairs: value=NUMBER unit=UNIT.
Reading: value=1 unit=kg/cm²
